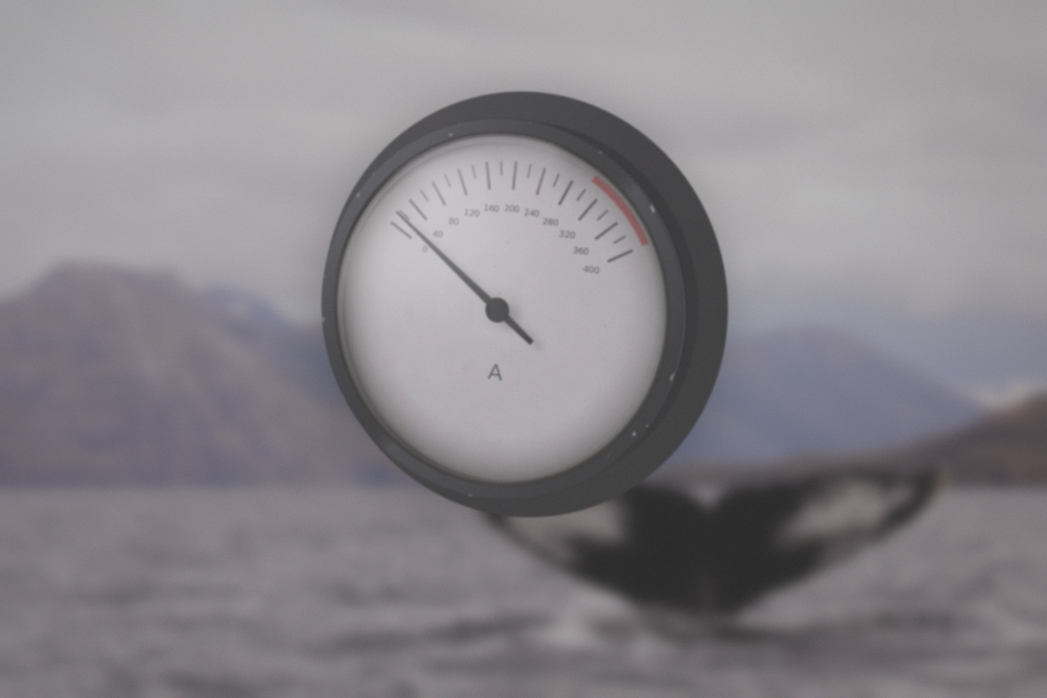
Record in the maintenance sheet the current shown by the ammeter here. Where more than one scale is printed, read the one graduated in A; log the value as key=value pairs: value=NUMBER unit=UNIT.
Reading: value=20 unit=A
